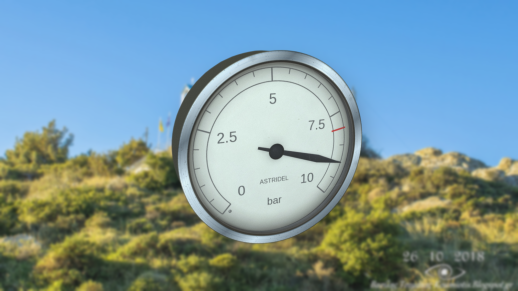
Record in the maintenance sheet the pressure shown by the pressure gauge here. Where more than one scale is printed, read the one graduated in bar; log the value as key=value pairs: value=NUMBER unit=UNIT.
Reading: value=9 unit=bar
